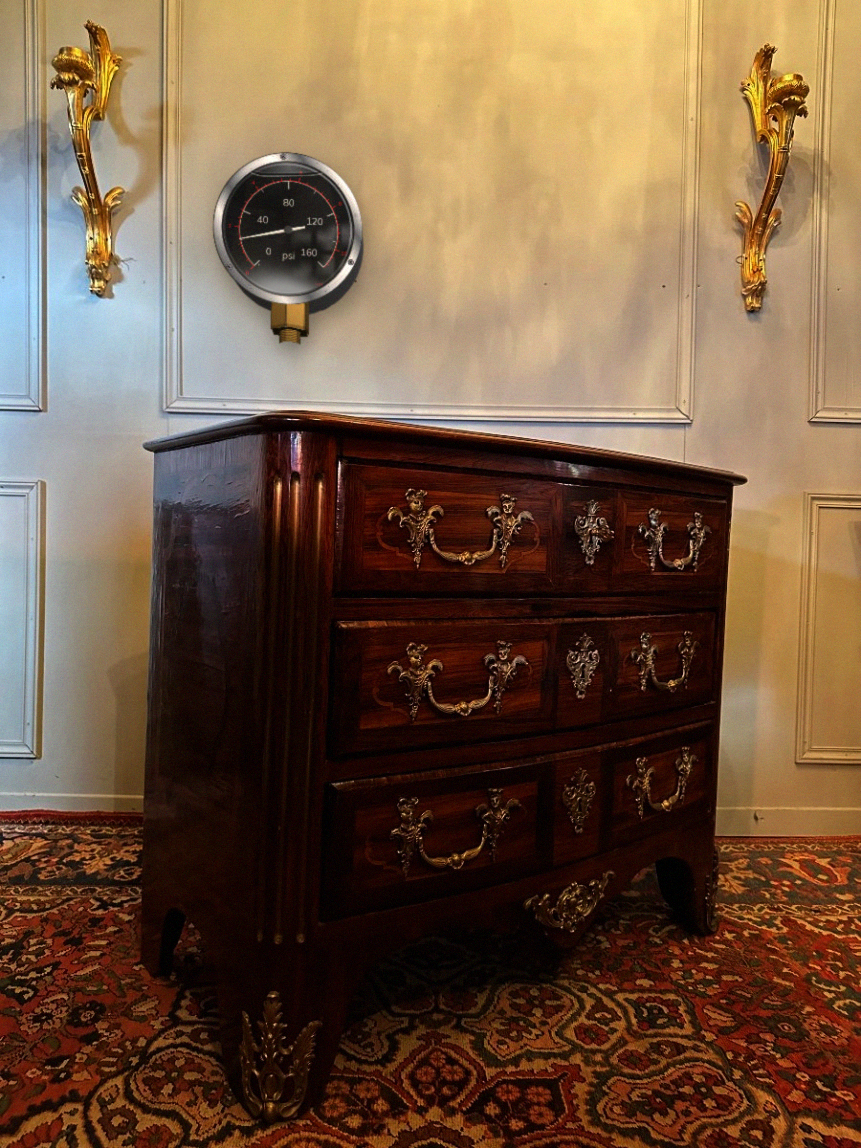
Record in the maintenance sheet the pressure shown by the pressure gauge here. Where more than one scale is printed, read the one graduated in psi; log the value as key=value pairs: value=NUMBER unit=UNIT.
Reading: value=20 unit=psi
